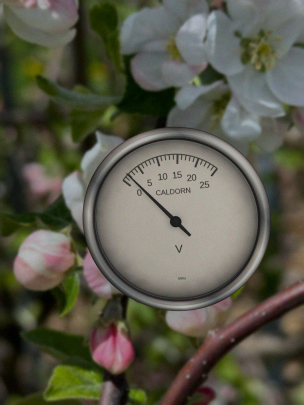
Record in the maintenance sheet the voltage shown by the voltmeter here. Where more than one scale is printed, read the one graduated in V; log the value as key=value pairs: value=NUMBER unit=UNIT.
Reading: value=2 unit=V
